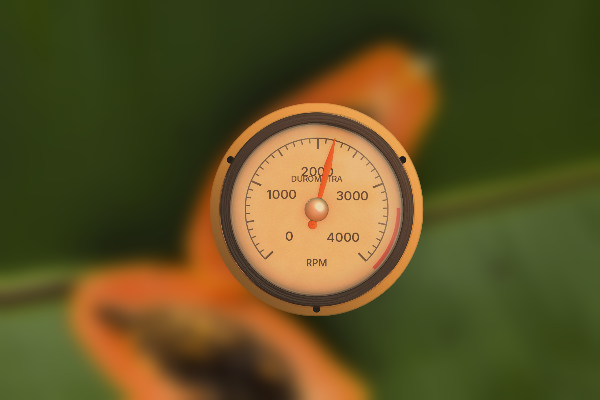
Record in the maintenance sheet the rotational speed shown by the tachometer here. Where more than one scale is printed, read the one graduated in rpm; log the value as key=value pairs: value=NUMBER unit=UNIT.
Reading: value=2200 unit=rpm
